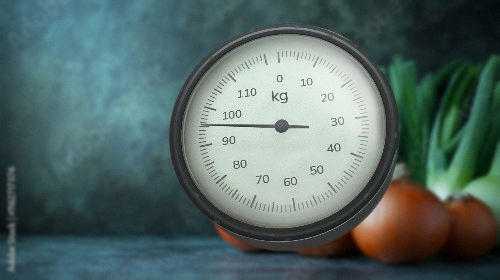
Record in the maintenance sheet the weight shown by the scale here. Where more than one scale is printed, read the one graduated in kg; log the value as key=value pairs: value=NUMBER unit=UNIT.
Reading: value=95 unit=kg
